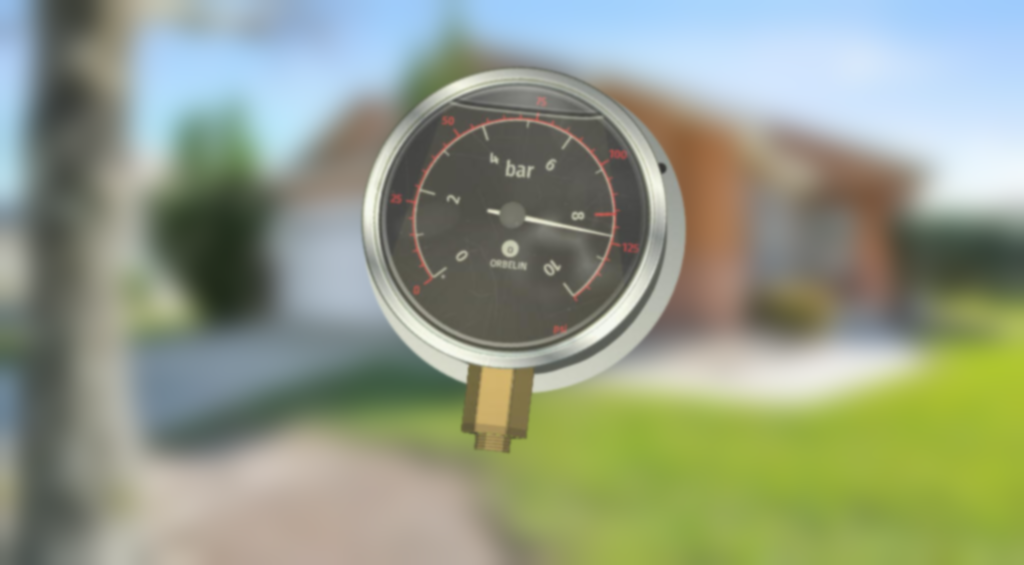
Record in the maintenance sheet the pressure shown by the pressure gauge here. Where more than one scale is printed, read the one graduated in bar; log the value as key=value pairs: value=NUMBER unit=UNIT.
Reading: value=8.5 unit=bar
